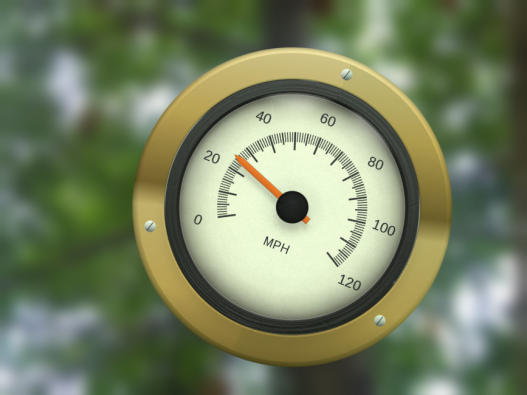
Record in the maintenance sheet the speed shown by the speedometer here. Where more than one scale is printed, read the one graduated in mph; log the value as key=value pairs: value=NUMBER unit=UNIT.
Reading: value=25 unit=mph
